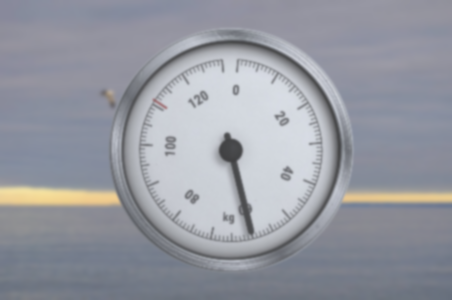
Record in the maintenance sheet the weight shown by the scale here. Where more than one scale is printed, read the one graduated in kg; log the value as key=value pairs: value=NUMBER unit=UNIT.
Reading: value=60 unit=kg
